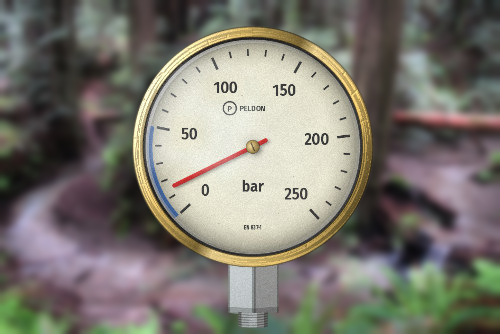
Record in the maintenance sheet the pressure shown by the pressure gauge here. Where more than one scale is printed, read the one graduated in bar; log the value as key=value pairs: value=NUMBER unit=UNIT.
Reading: value=15 unit=bar
